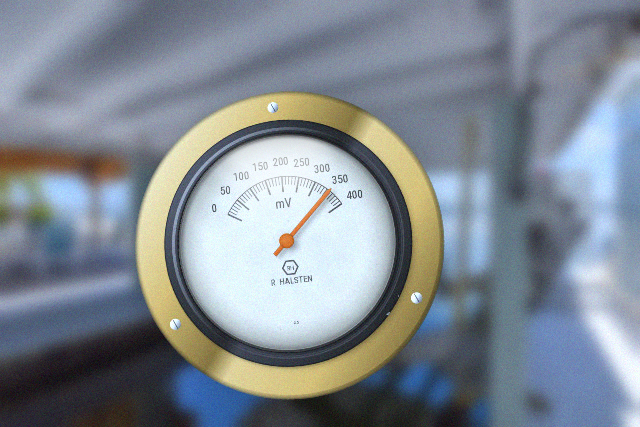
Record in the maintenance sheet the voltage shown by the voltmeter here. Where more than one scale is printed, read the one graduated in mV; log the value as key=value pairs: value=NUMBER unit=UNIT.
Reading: value=350 unit=mV
